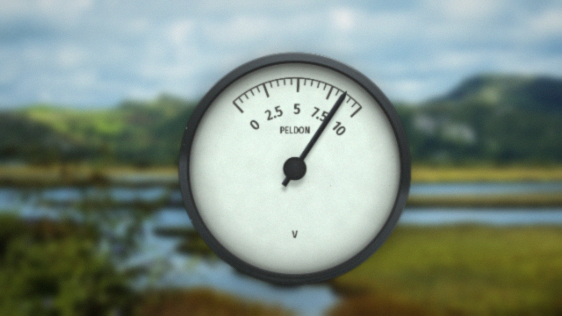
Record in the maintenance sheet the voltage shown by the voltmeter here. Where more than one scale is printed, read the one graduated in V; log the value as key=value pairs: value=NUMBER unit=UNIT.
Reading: value=8.5 unit=V
